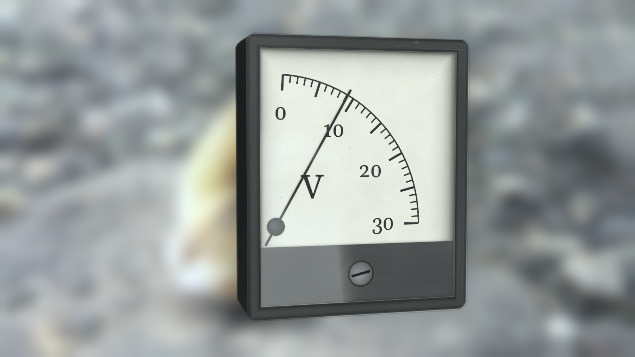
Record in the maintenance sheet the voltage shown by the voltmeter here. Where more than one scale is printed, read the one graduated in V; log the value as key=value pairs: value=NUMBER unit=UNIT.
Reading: value=9 unit=V
